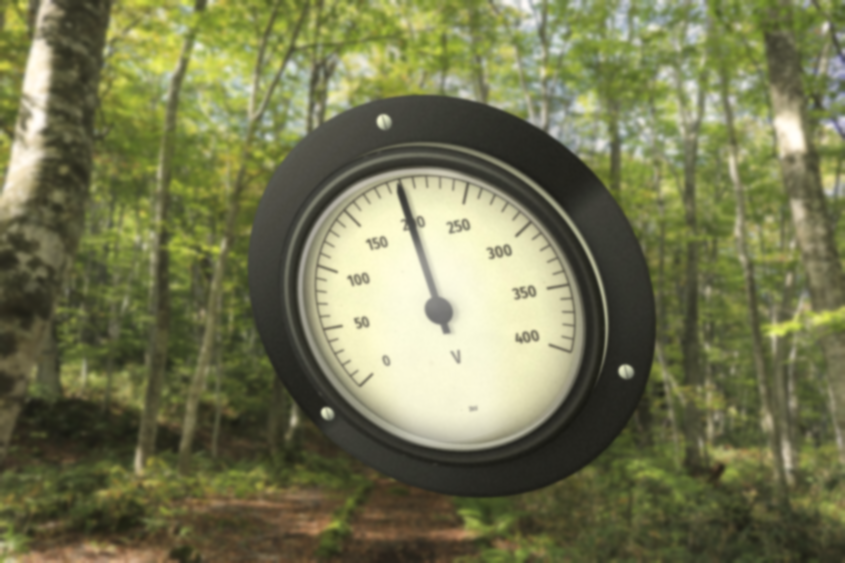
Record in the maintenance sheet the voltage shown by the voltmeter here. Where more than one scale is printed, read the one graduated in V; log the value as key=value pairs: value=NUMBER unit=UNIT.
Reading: value=200 unit=V
